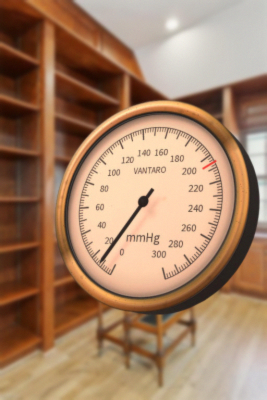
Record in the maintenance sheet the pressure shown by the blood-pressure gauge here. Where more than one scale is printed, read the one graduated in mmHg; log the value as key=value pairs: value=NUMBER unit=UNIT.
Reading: value=10 unit=mmHg
